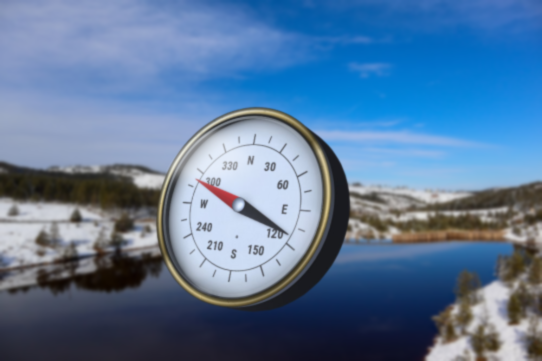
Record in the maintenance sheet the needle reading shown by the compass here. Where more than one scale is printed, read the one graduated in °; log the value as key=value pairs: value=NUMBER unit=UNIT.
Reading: value=292.5 unit=°
